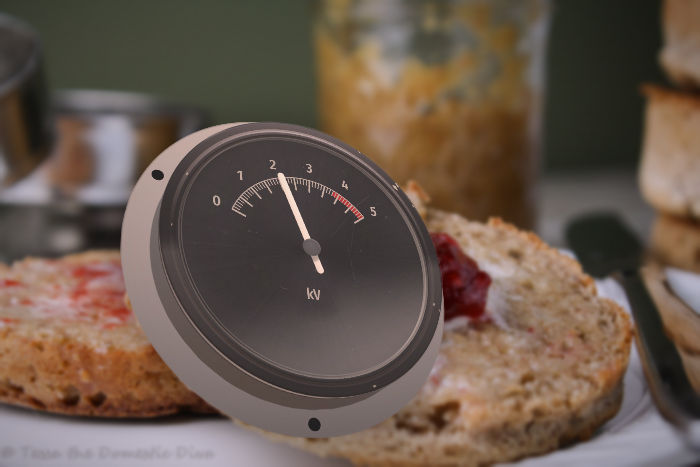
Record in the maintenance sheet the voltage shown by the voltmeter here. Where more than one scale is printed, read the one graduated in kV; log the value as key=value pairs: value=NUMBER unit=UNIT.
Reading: value=2 unit=kV
